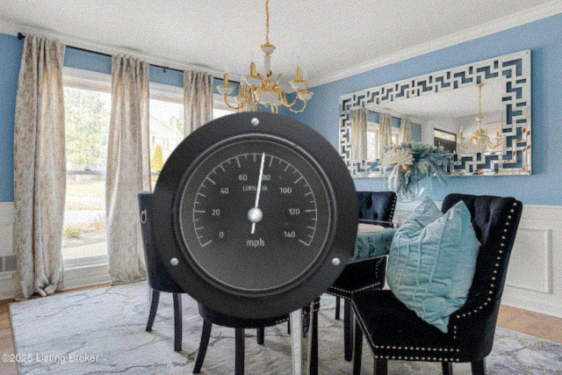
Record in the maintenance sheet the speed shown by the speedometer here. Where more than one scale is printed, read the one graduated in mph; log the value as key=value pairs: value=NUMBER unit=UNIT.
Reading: value=75 unit=mph
